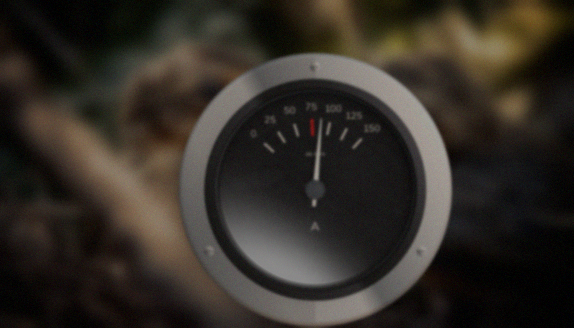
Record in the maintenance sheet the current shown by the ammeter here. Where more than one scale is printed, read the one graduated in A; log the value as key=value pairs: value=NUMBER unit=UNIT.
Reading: value=87.5 unit=A
